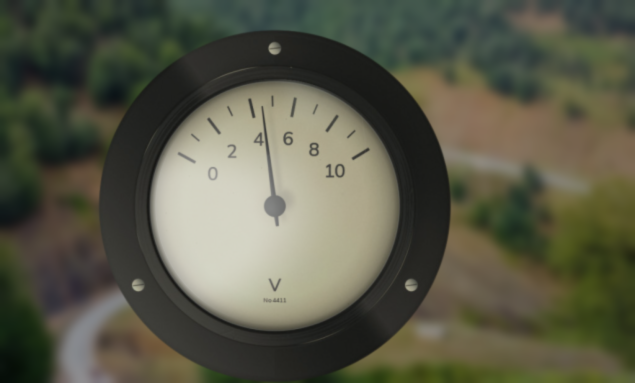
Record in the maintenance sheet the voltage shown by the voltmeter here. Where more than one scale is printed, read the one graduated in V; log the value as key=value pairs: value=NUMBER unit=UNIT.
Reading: value=4.5 unit=V
